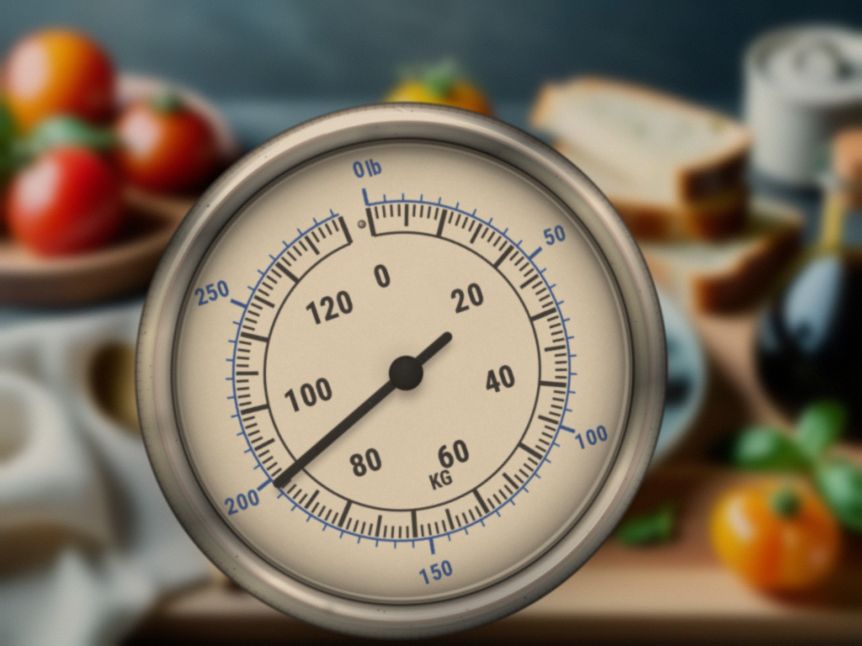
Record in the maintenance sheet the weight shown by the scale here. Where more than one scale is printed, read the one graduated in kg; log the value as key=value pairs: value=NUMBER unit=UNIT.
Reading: value=90 unit=kg
